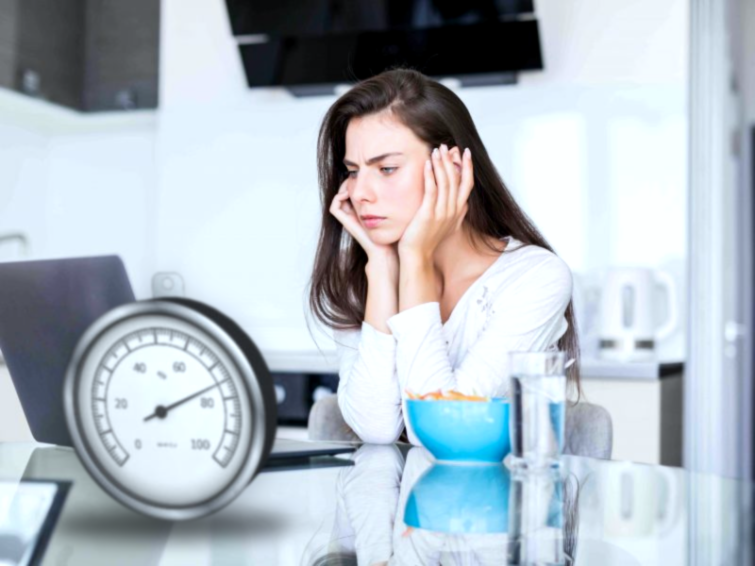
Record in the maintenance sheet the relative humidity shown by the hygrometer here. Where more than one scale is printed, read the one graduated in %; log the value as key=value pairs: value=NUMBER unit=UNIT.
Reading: value=75 unit=%
